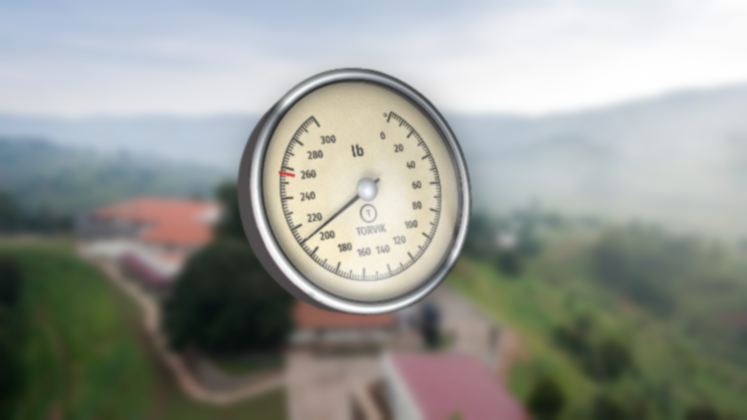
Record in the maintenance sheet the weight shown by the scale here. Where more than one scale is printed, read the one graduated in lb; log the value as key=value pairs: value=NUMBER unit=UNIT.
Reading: value=210 unit=lb
